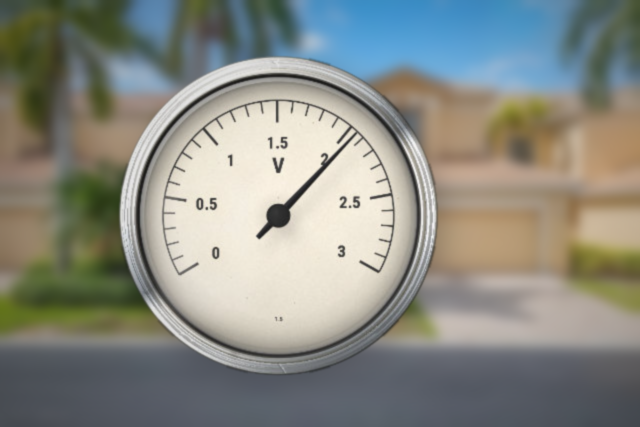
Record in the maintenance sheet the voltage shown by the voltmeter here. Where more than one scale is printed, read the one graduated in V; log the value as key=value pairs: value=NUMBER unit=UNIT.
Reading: value=2.05 unit=V
